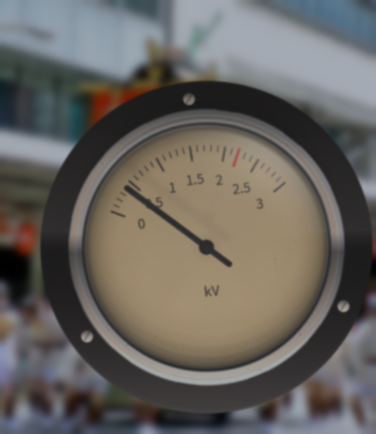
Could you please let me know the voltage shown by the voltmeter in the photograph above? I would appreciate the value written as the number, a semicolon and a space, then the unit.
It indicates 0.4; kV
